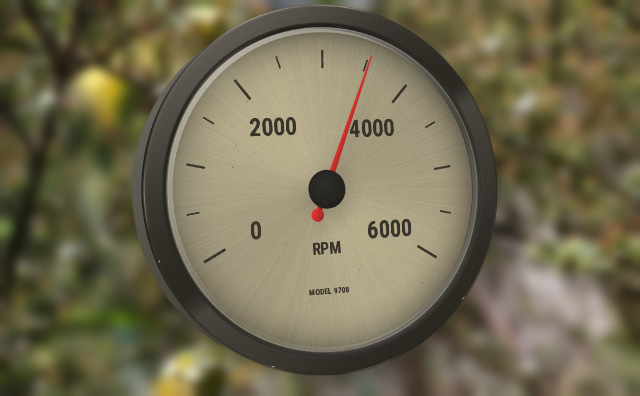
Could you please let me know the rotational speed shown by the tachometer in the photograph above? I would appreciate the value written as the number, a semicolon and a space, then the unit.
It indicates 3500; rpm
